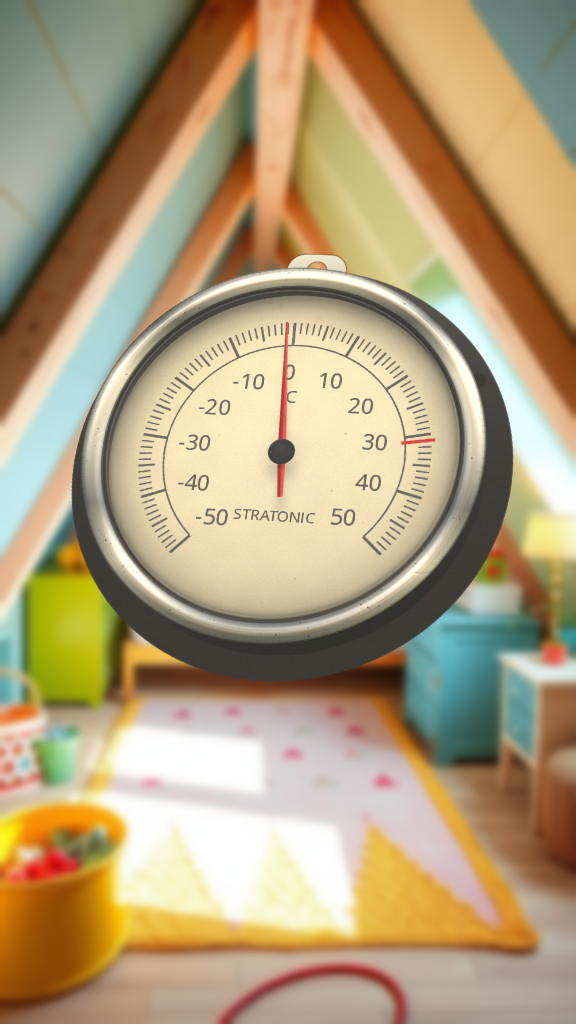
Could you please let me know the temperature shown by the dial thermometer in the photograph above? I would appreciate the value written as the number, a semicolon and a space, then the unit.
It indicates -1; °C
